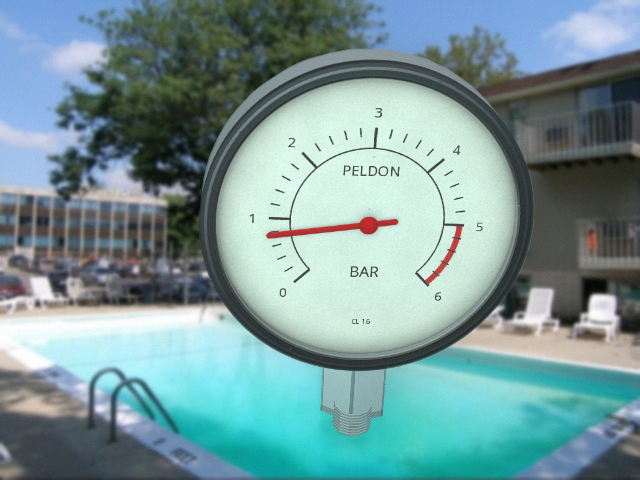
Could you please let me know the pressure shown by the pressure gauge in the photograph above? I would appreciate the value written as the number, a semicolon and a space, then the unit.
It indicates 0.8; bar
